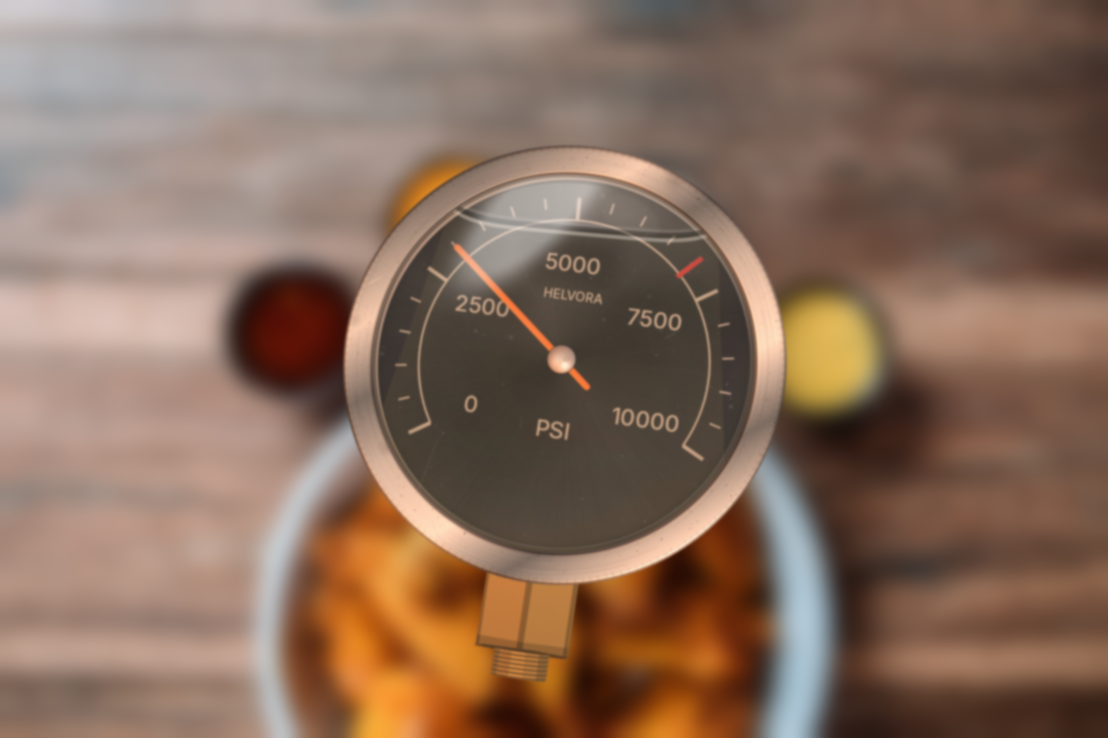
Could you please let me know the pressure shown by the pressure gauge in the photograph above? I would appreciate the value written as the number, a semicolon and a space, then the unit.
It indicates 3000; psi
